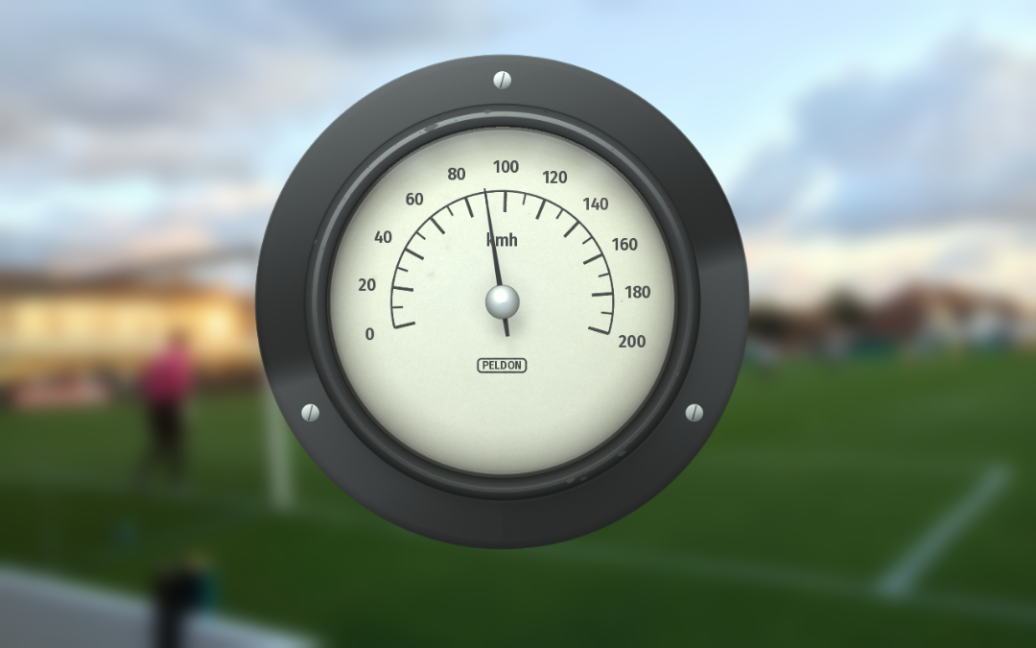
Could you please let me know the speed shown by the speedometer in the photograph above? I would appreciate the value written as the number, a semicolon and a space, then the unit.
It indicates 90; km/h
